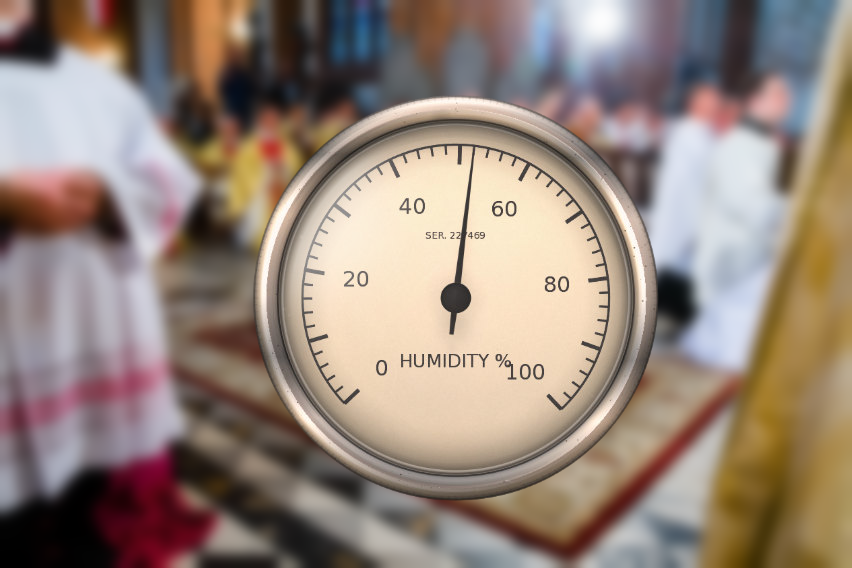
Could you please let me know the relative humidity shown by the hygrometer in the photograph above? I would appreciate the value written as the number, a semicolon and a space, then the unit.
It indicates 52; %
